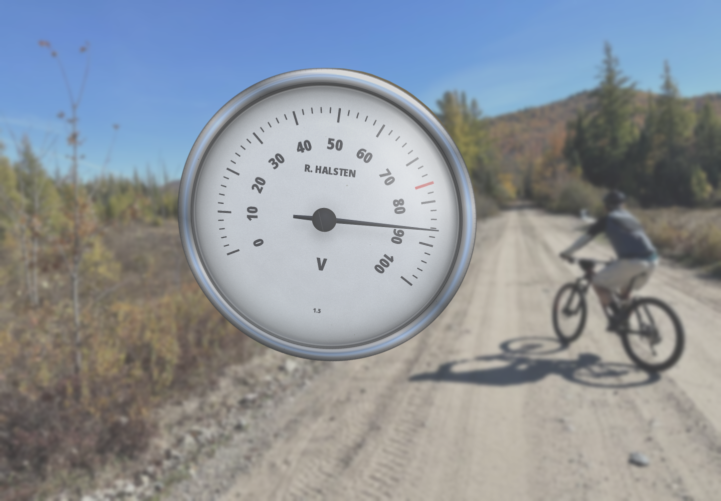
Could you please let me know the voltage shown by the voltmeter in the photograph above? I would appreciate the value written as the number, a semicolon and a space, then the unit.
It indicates 86; V
